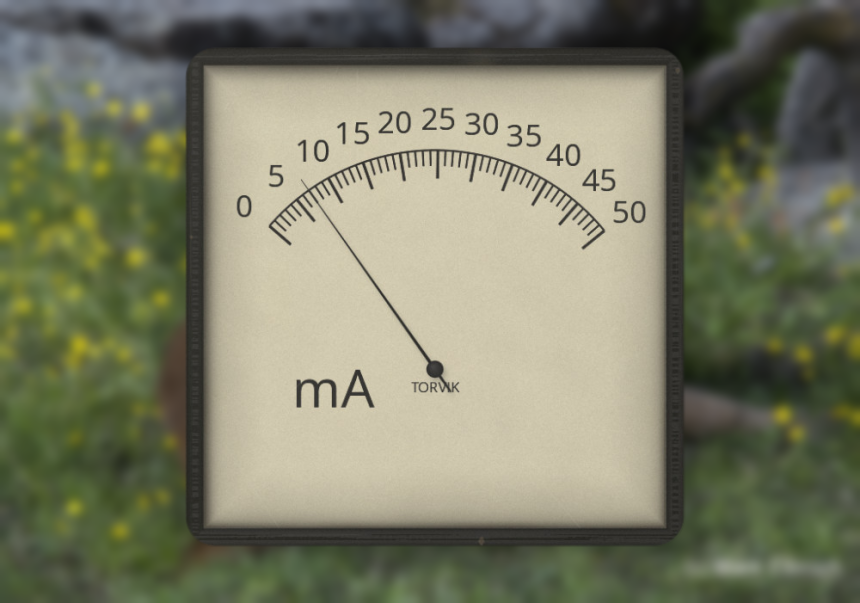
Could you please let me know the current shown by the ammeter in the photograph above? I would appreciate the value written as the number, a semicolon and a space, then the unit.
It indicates 7; mA
